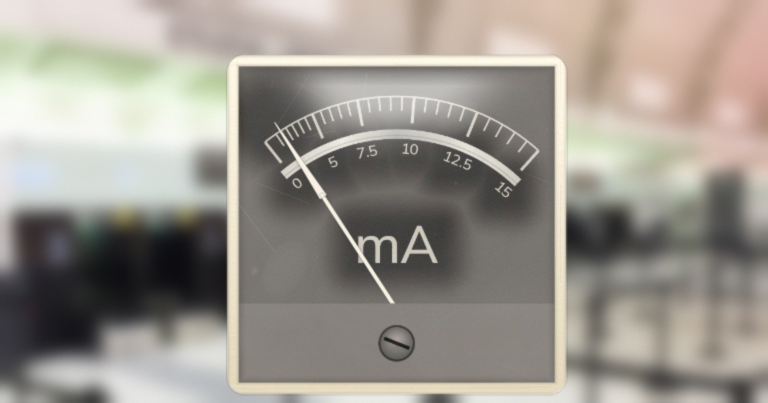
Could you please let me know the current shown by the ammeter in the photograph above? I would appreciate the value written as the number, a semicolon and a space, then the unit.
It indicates 2.5; mA
